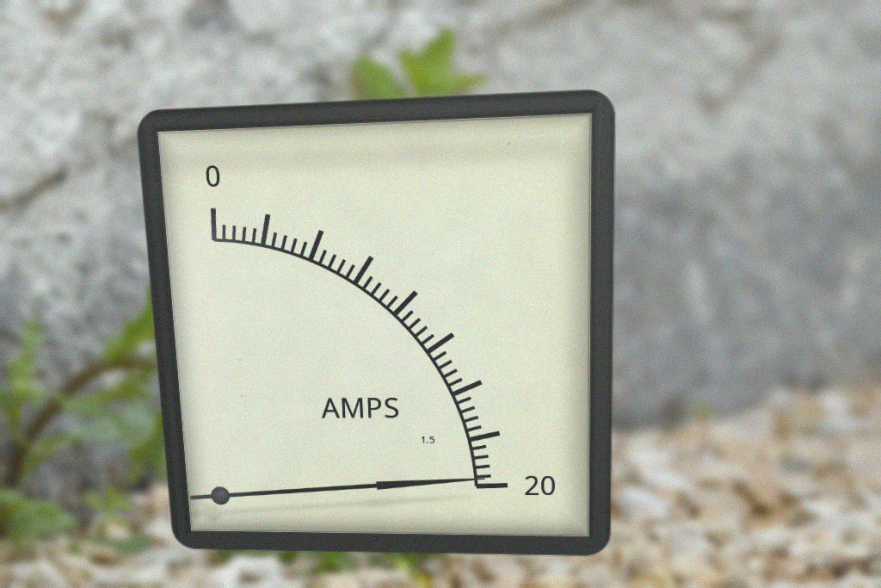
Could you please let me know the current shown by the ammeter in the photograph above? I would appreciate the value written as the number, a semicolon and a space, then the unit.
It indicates 19.5; A
